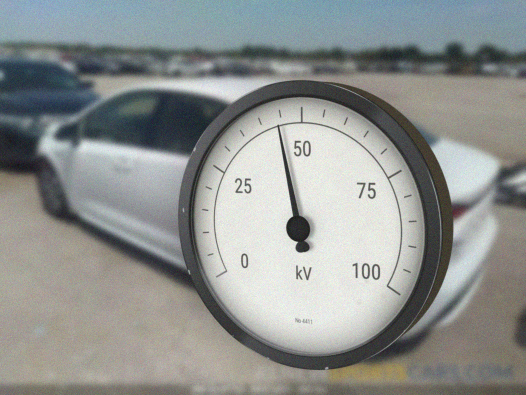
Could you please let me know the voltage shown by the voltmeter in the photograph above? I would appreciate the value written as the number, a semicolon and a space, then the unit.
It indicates 45; kV
